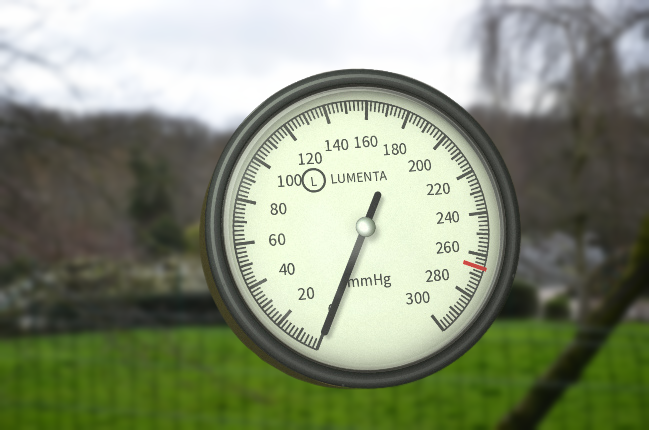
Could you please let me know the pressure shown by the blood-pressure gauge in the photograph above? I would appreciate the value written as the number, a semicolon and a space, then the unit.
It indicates 0; mmHg
